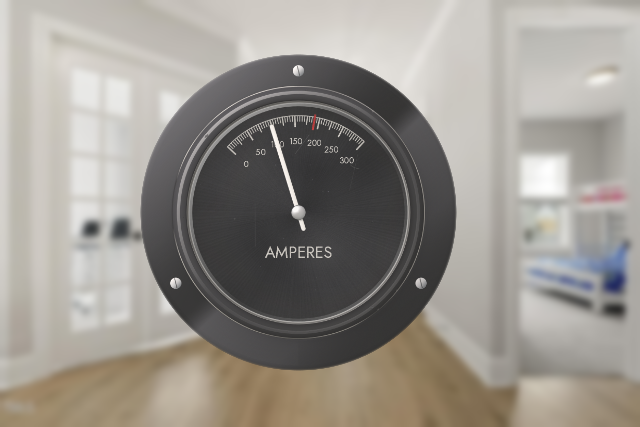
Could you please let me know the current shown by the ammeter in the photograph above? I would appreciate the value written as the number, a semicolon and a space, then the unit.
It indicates 100; A
